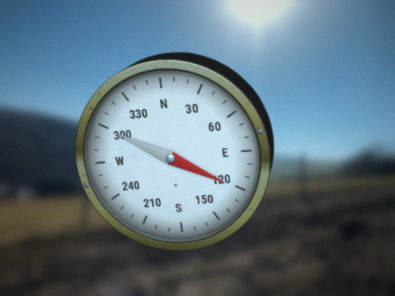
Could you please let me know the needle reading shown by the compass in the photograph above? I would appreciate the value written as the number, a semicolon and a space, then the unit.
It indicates 120; °
